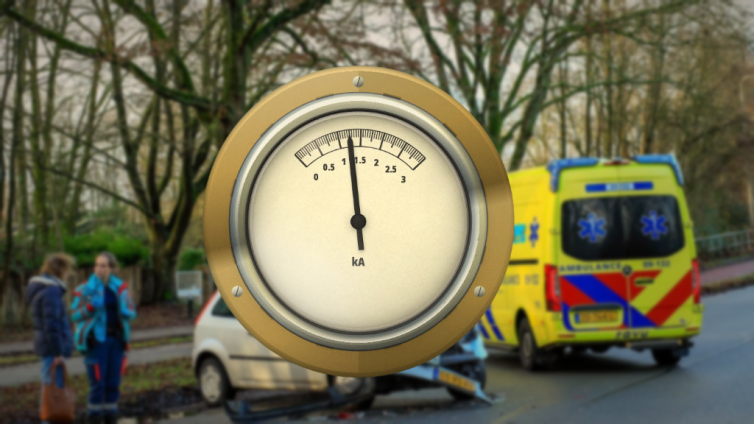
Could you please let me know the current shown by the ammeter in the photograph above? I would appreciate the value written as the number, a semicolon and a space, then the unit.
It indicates 1.25; kA
